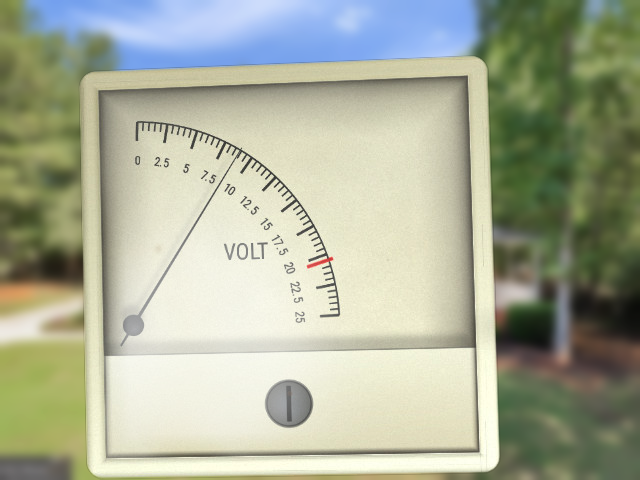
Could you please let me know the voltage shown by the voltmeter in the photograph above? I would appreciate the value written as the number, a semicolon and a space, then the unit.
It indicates 9; V
